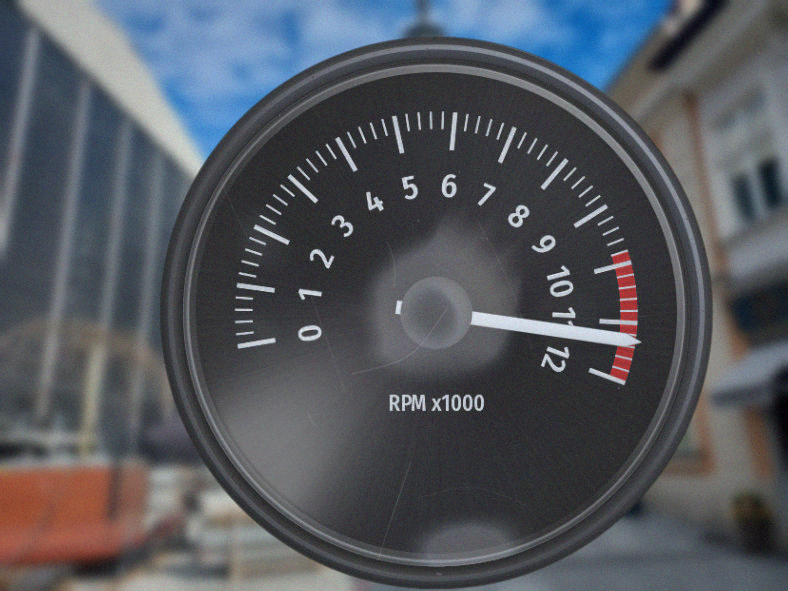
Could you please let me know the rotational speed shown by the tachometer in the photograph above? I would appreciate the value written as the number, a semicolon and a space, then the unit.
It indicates 11300; rpm
